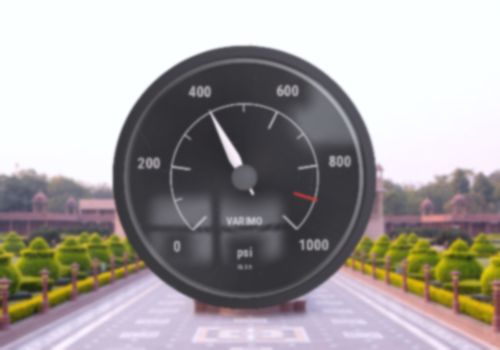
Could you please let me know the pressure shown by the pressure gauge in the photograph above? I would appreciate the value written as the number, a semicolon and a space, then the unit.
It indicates 400; psi
